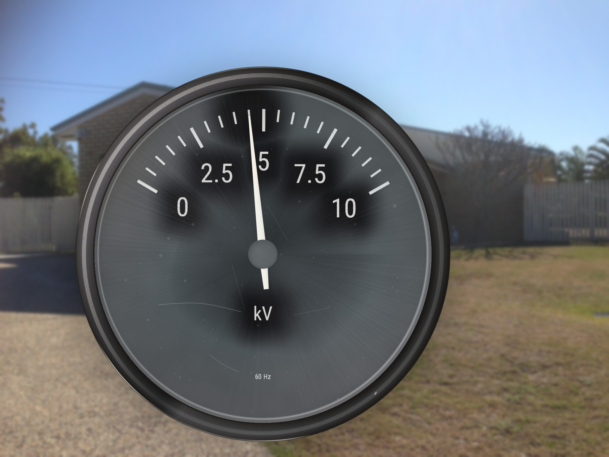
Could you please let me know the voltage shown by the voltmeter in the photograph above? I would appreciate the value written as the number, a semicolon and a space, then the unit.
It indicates 4.5; kV
